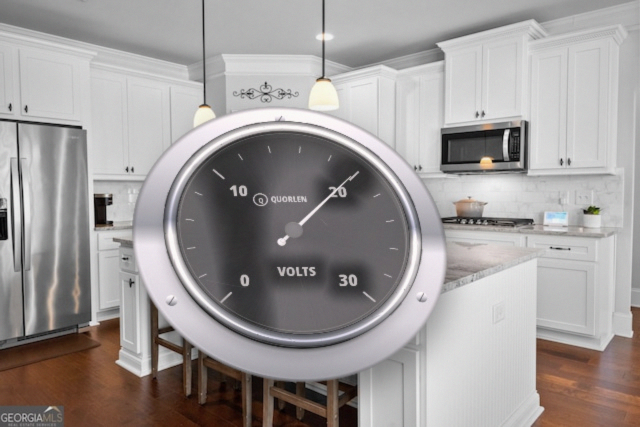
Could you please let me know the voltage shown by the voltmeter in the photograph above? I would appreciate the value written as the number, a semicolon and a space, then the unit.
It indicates 20; V
